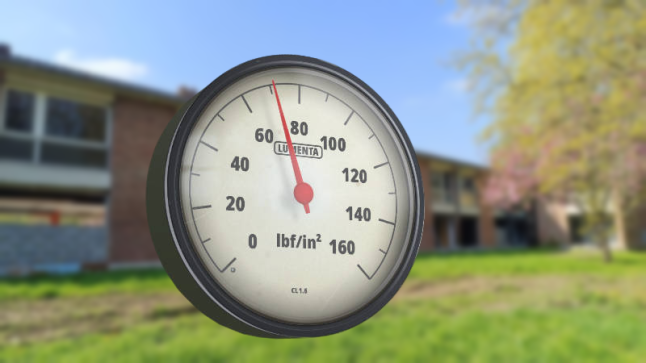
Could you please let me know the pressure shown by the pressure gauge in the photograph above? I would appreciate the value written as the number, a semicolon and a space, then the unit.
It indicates 70; psi
